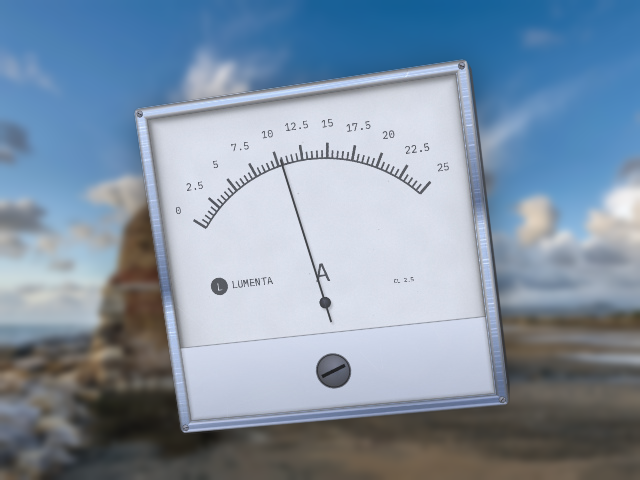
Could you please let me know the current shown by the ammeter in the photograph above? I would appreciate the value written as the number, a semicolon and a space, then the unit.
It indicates 10.5; A
